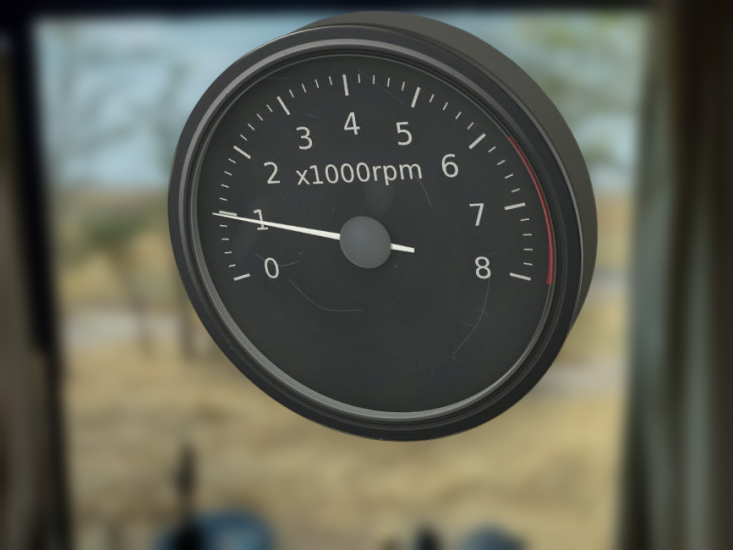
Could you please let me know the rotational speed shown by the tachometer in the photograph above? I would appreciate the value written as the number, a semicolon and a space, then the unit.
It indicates 1000; rpm
